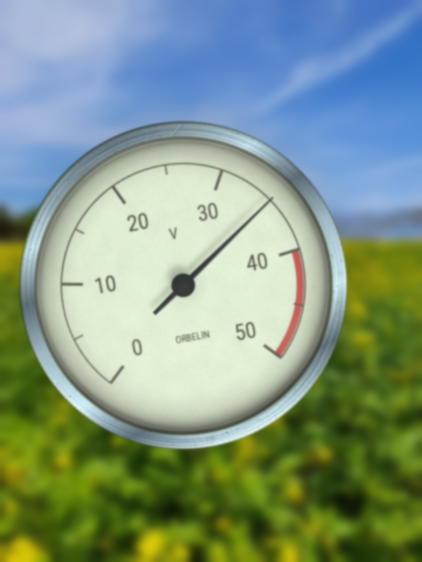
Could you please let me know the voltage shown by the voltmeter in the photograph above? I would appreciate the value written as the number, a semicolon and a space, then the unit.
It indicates 35; V
